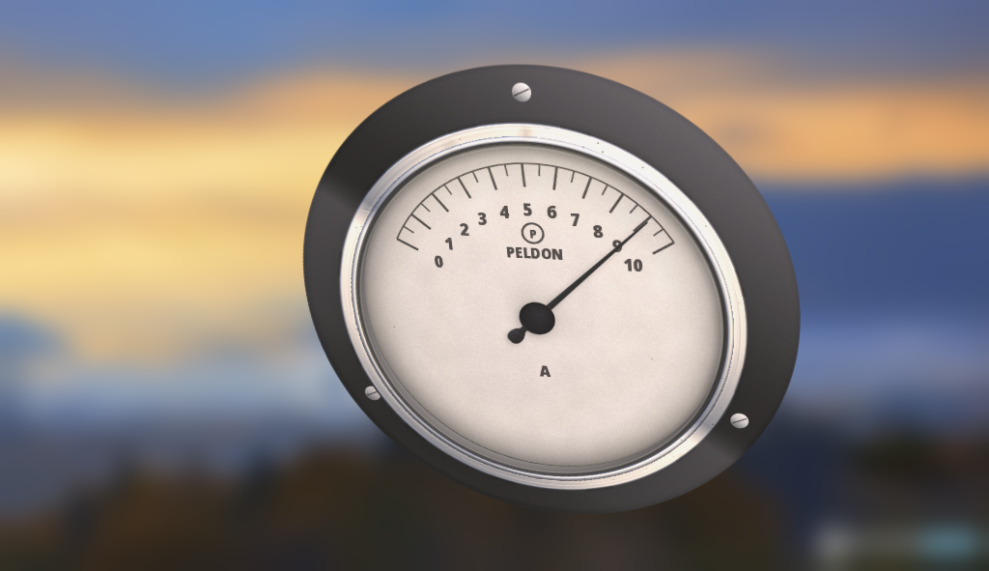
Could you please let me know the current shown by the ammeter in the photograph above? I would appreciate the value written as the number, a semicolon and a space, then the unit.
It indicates 9; A
